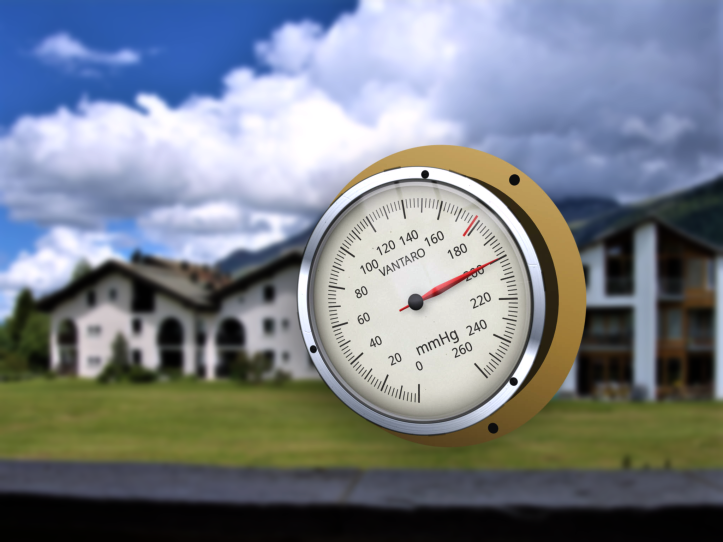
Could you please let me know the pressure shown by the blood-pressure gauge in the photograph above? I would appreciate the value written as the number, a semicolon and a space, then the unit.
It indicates 200; mmHg
